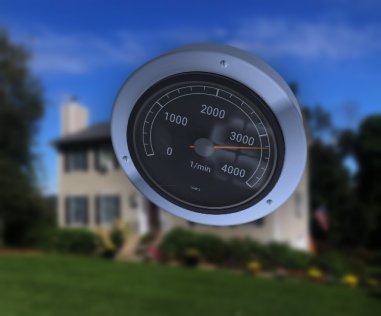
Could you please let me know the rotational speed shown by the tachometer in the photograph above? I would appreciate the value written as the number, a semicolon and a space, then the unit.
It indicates 3200; rpm
